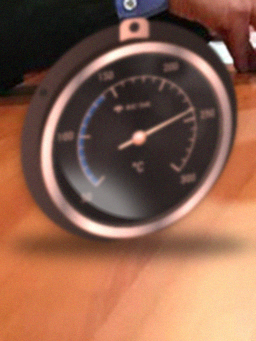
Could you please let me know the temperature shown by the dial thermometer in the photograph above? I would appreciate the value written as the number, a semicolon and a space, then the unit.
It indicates 240; °C
